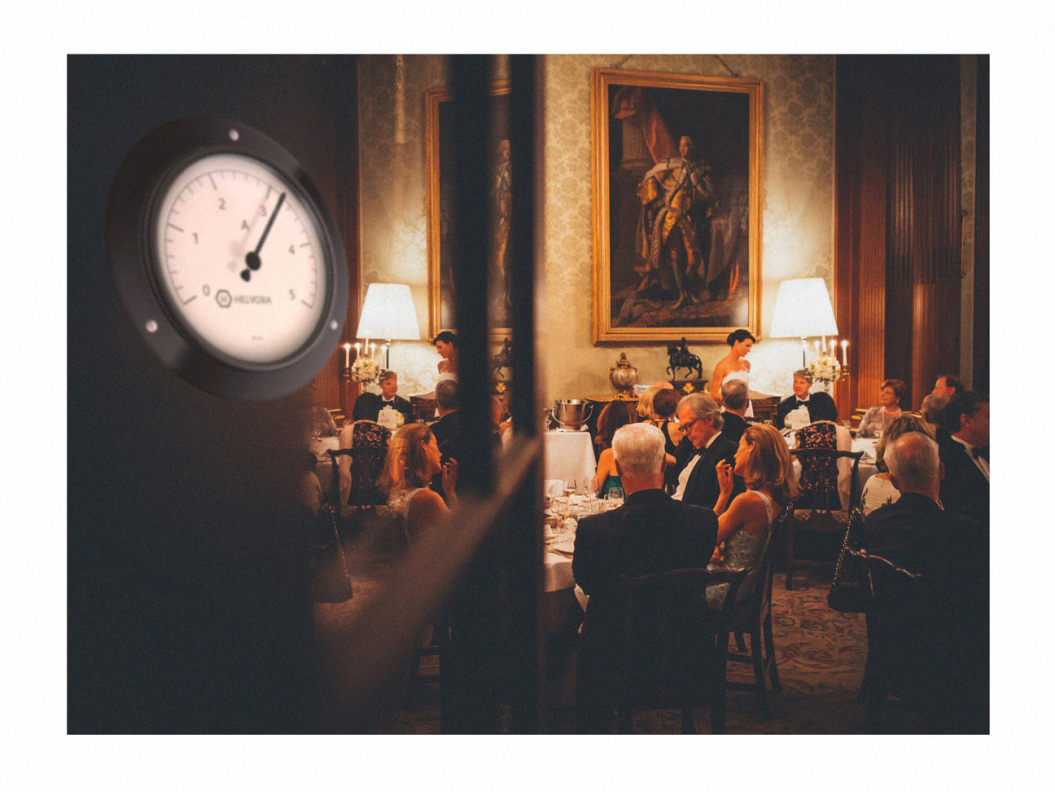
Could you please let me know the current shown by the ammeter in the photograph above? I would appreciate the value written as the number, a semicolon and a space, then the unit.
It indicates 3.2; A
